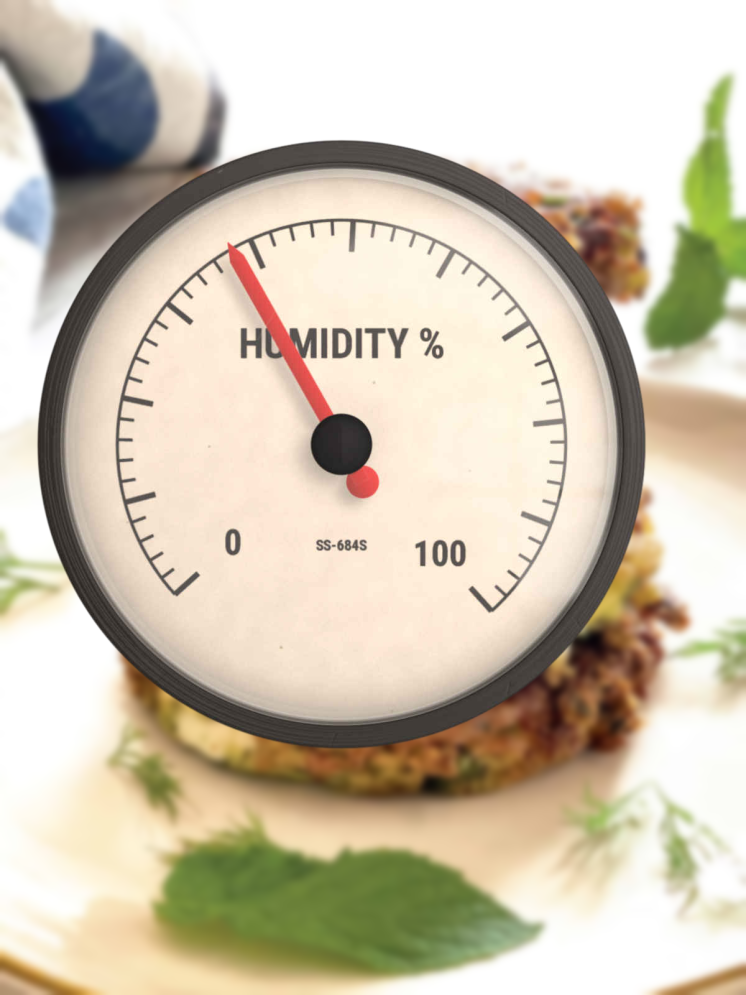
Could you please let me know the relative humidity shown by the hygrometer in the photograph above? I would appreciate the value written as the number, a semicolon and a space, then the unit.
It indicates 38; %
